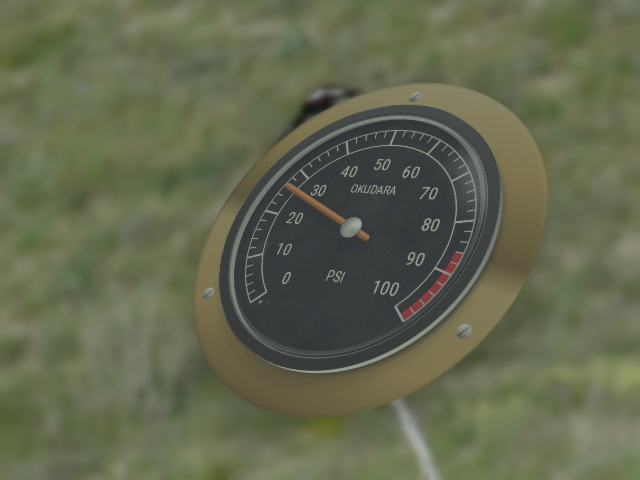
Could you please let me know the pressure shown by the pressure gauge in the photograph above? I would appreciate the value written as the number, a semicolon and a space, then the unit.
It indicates 26; psi
